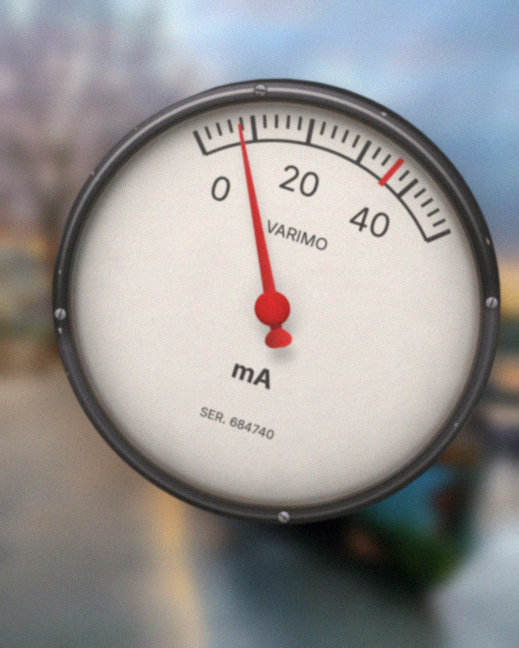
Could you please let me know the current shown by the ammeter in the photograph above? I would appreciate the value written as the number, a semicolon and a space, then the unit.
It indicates 8; mA
